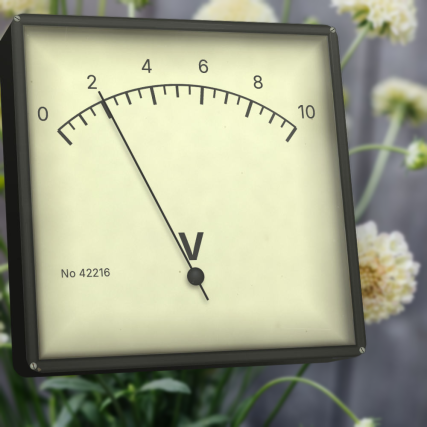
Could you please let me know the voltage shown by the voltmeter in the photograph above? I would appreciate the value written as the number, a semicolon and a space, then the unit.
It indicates 2; V
